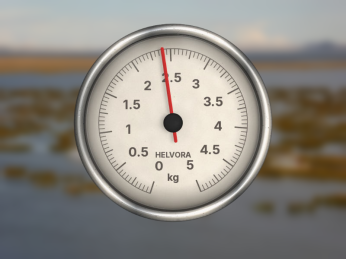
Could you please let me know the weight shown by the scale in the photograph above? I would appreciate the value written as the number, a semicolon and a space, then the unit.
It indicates 2.4; kg
